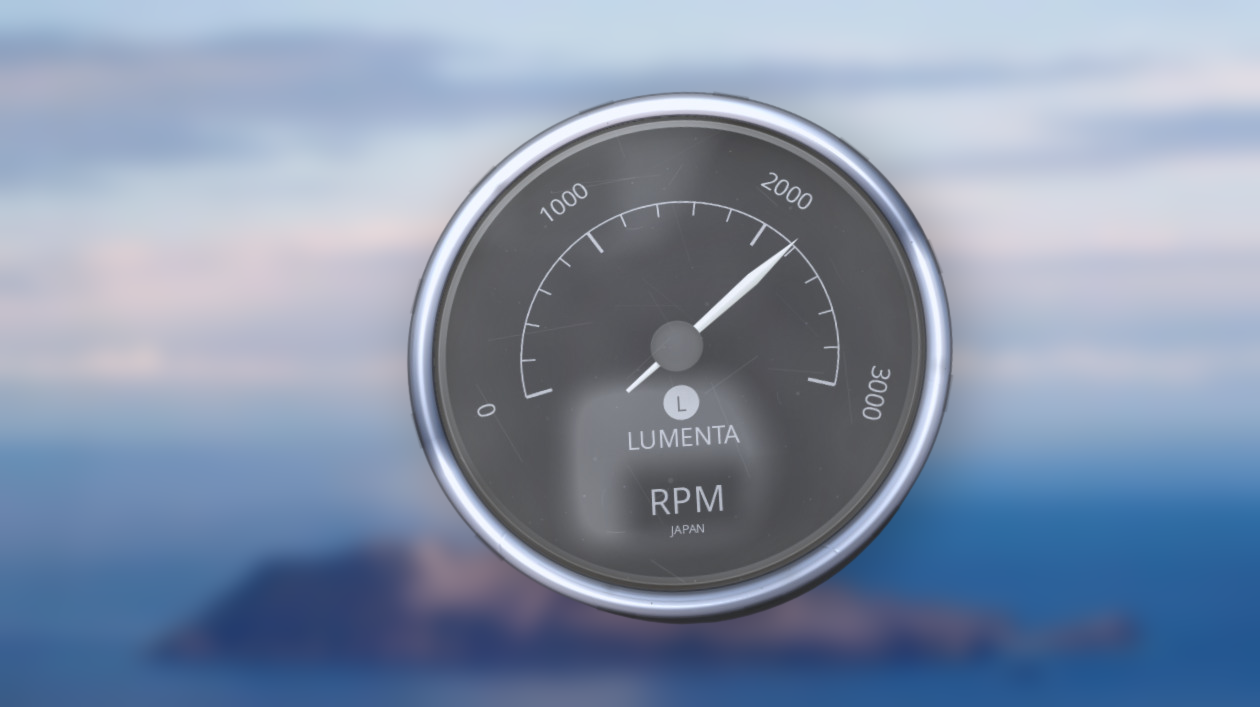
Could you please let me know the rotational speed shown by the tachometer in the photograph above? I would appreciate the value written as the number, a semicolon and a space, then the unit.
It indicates 2200; rpm
